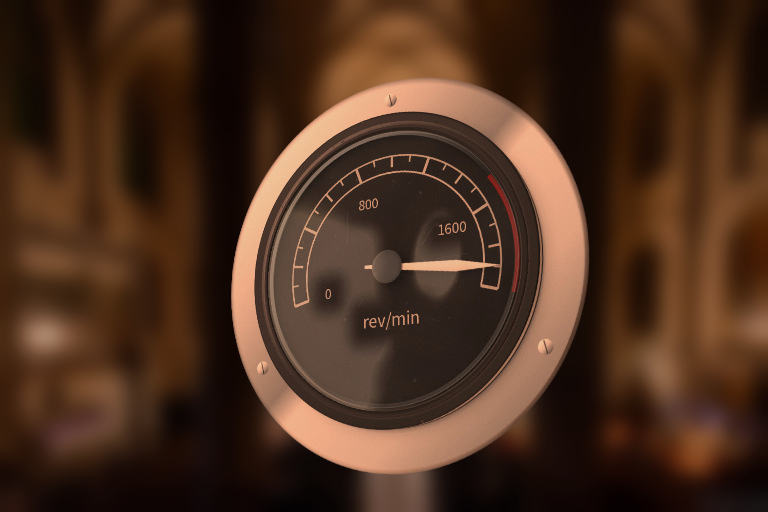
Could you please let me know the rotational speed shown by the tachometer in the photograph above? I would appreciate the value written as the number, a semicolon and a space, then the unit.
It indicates 1900; rpm
